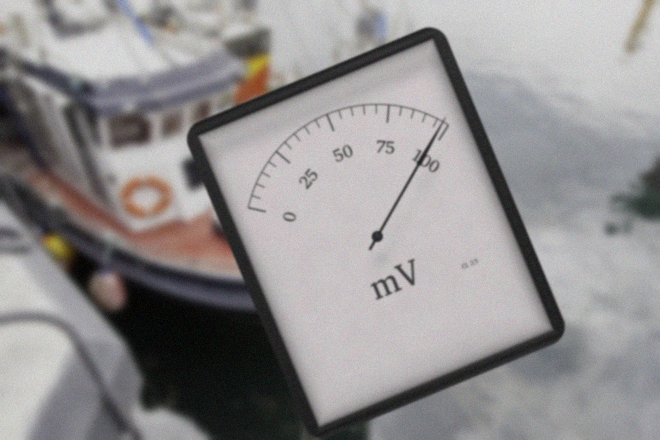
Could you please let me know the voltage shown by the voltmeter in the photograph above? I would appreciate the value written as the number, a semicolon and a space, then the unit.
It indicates 97.5; mV
